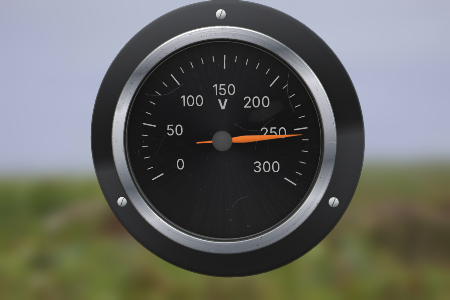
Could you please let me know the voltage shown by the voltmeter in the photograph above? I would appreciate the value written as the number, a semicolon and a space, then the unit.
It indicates 255; V
